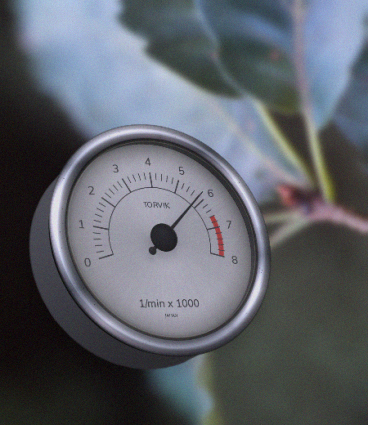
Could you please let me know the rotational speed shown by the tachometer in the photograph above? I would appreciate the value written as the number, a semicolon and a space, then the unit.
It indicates 5800; rpm
